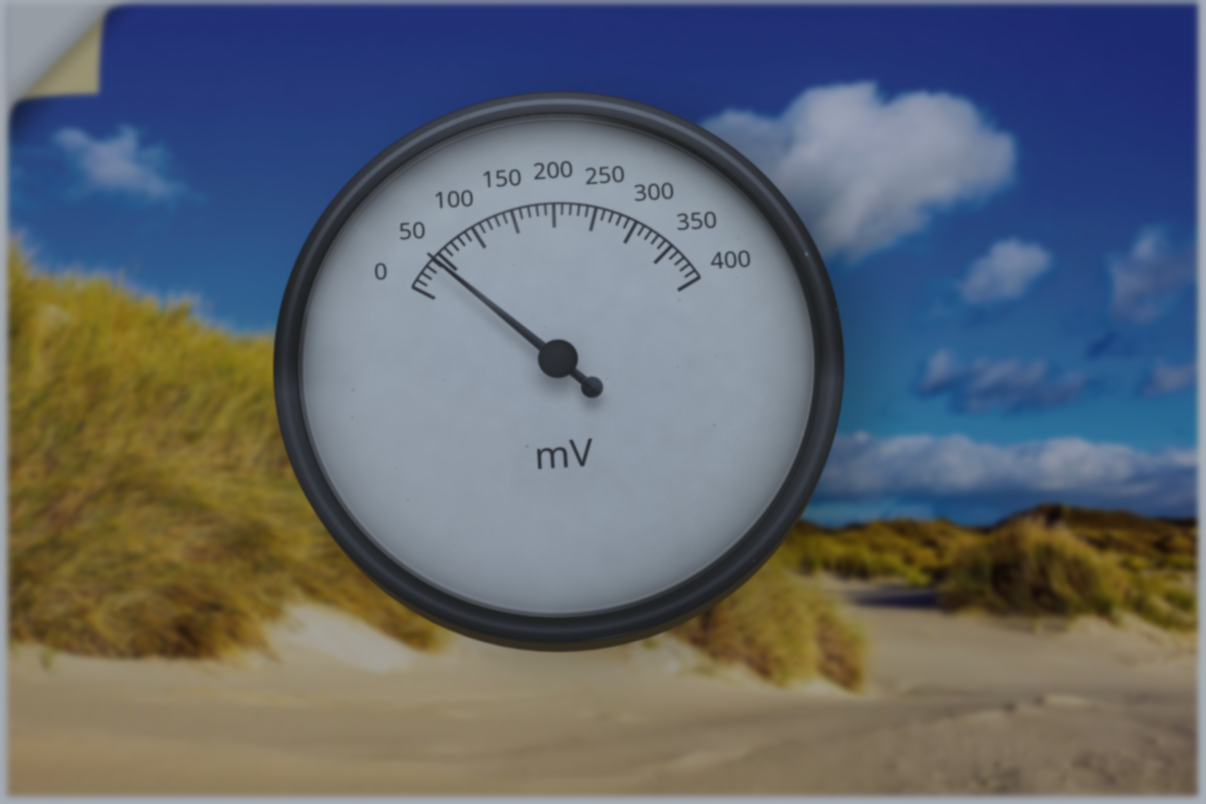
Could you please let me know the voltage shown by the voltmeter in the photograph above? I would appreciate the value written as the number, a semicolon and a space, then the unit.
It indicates 40; mV
